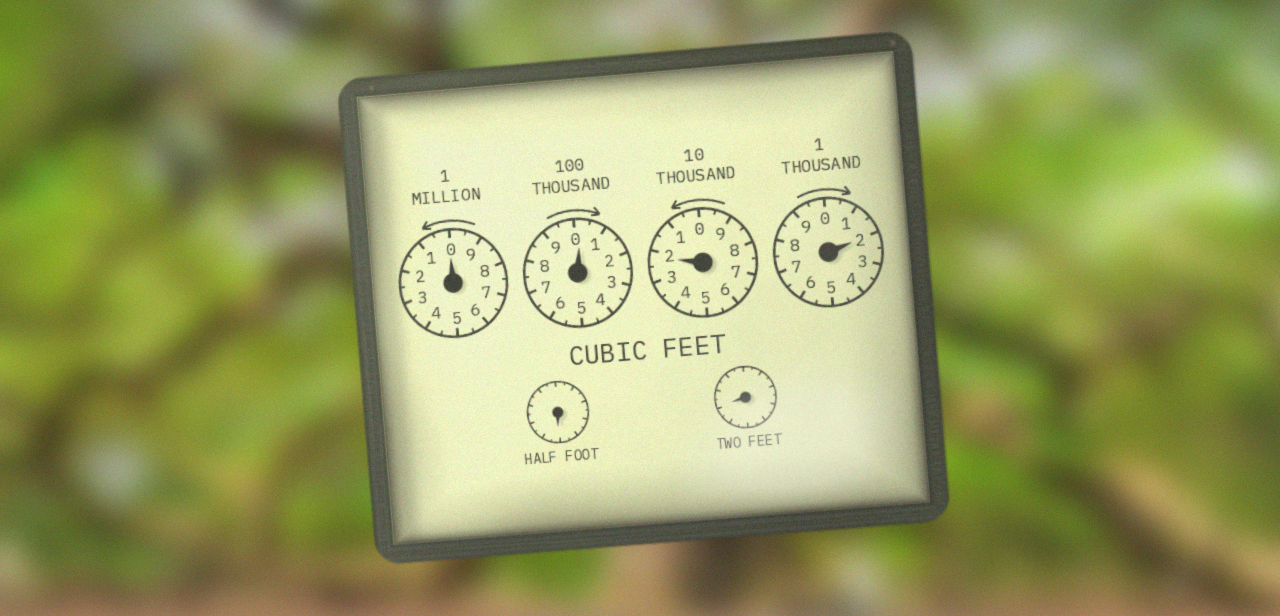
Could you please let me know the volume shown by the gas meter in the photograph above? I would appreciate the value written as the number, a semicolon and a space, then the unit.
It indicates 2200; ft³
